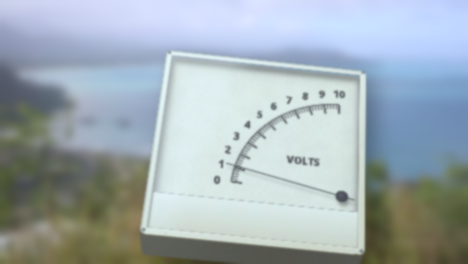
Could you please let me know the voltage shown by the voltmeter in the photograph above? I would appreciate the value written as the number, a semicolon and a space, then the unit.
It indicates 1; V
